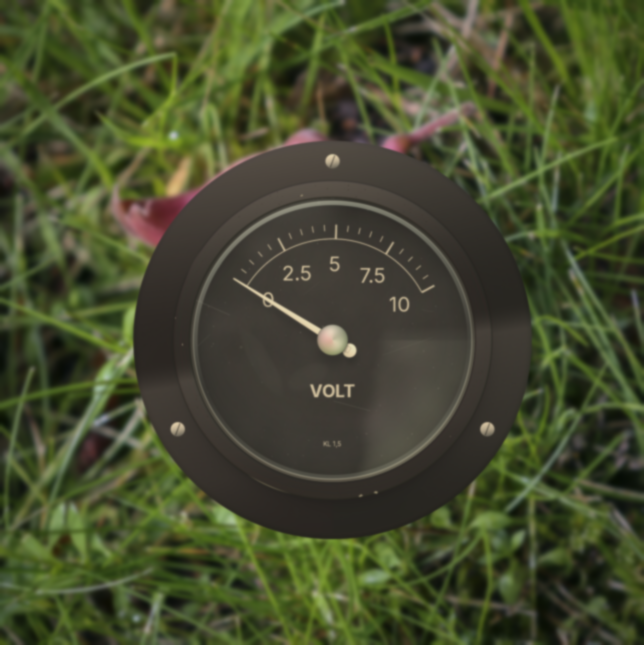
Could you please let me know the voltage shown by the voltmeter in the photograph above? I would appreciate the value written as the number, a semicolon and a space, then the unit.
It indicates 0; V
